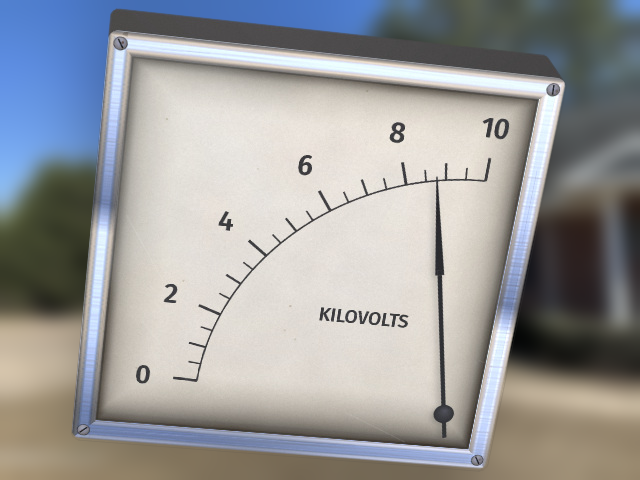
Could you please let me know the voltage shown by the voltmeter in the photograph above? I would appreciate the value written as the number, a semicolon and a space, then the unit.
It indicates 8.75; kV
